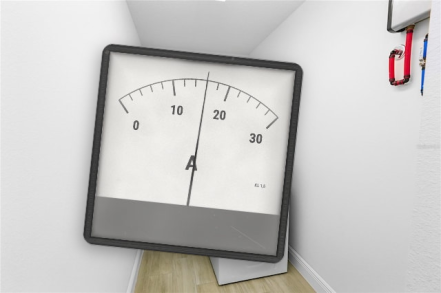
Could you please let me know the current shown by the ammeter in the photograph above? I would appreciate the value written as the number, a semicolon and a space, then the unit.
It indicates 16; A
